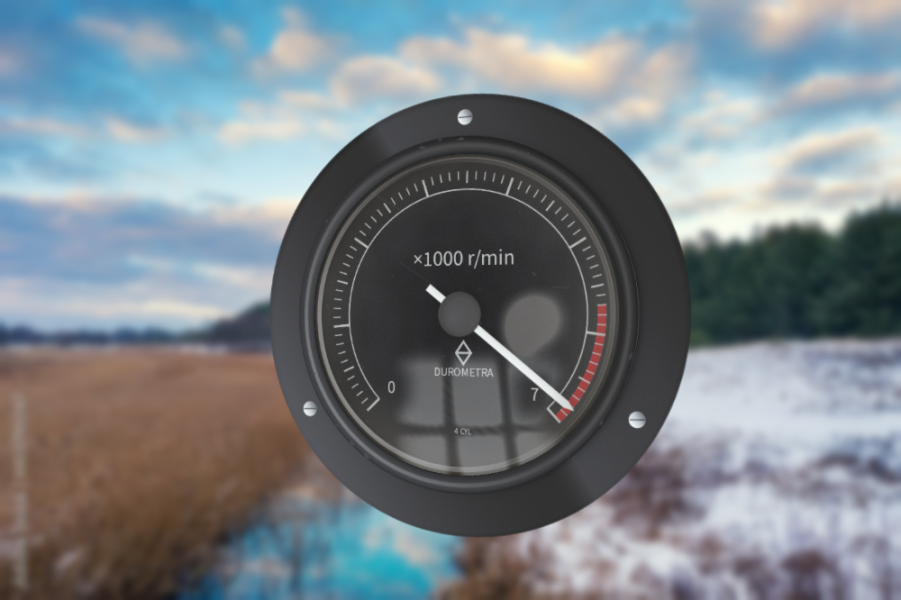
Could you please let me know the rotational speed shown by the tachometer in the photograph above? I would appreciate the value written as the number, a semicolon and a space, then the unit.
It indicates 6800; rpm
